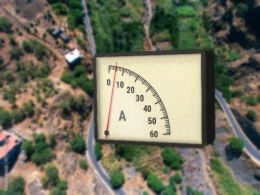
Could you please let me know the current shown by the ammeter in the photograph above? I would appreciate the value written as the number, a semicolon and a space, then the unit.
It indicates 5; A
